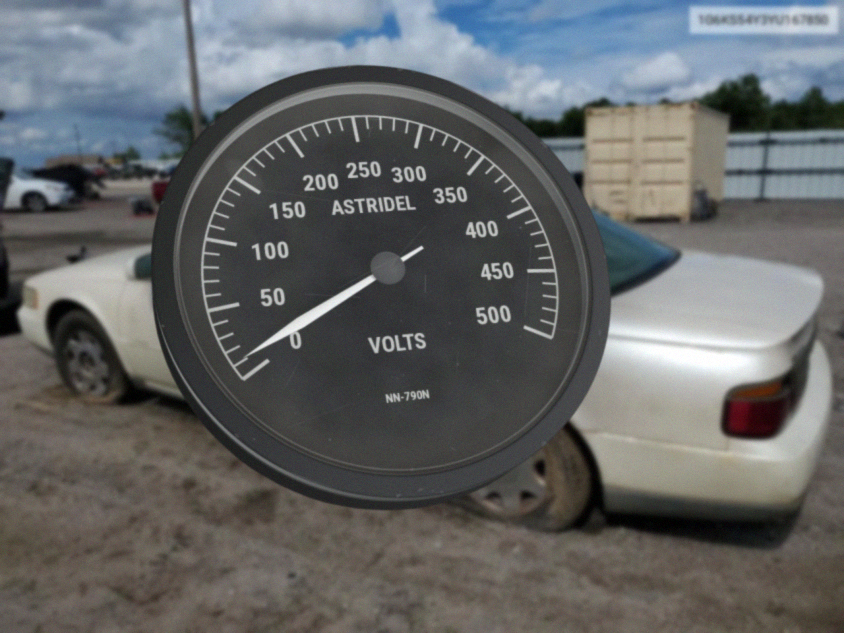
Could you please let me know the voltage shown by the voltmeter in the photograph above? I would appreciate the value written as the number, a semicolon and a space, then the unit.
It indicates 10; V
